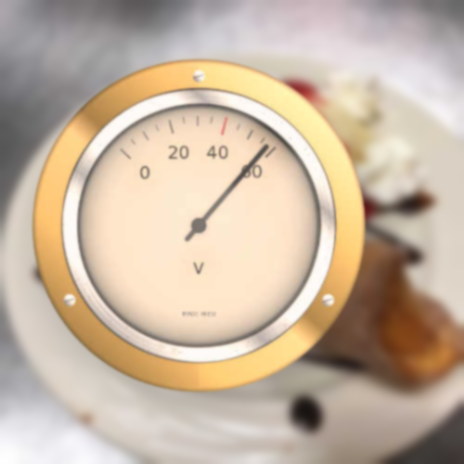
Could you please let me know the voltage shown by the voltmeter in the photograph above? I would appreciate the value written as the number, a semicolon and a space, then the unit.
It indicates 57.5; V
